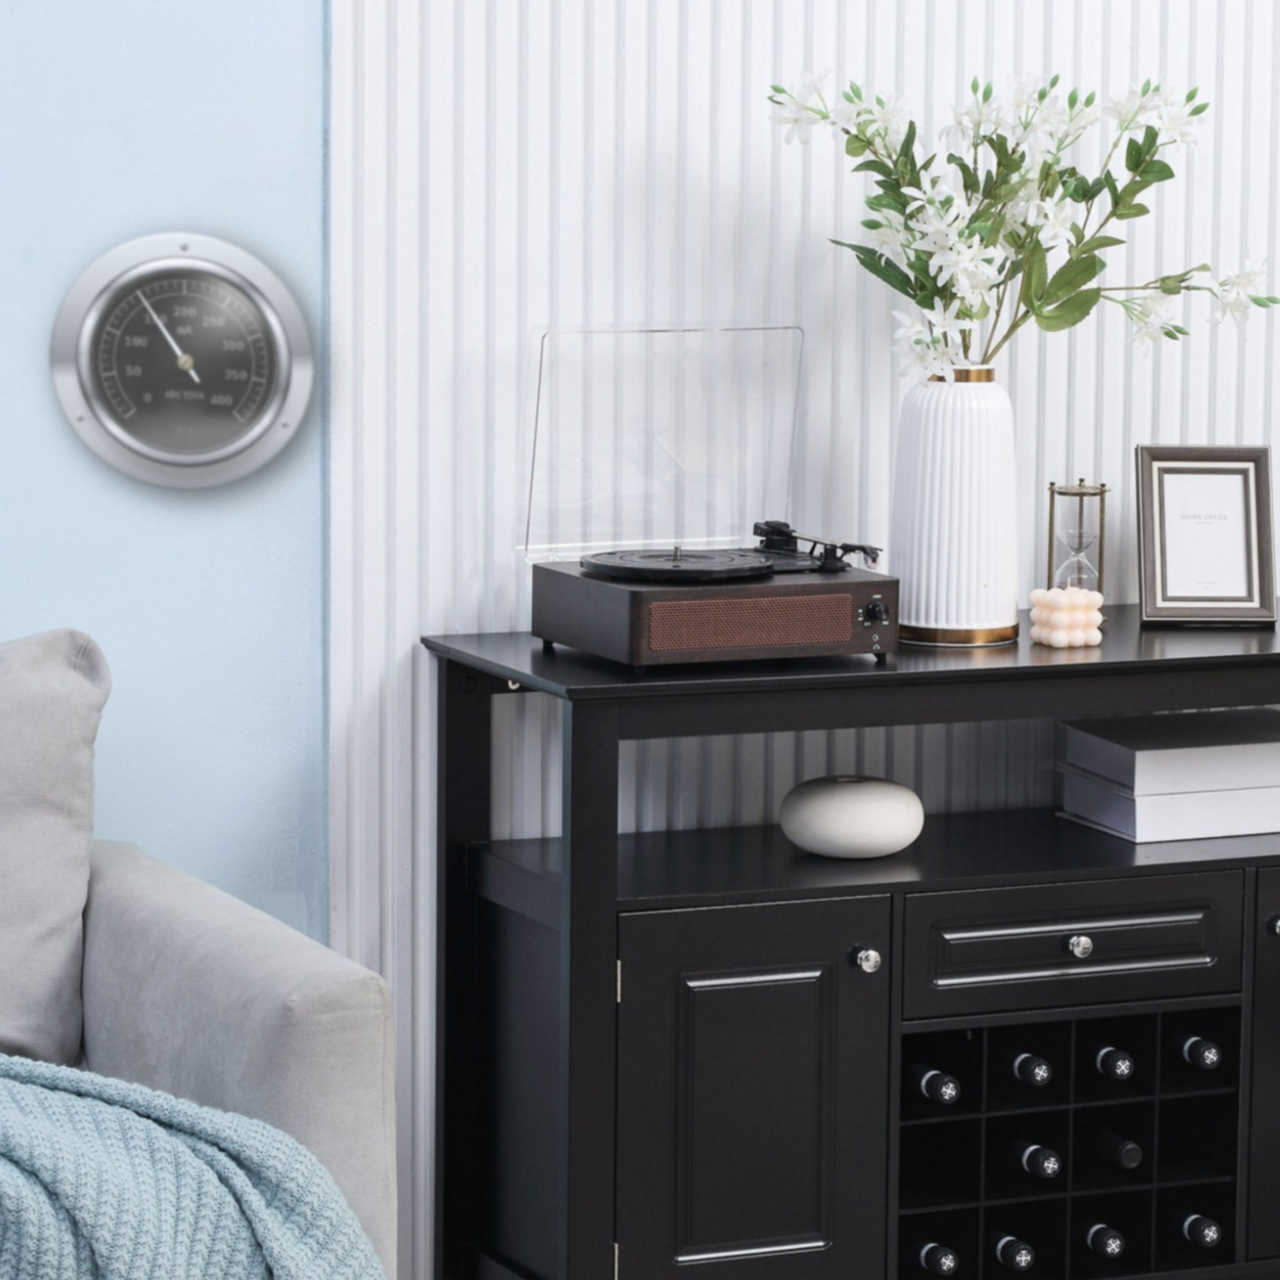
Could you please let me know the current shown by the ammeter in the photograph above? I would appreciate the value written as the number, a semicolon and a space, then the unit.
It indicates 150; mA
